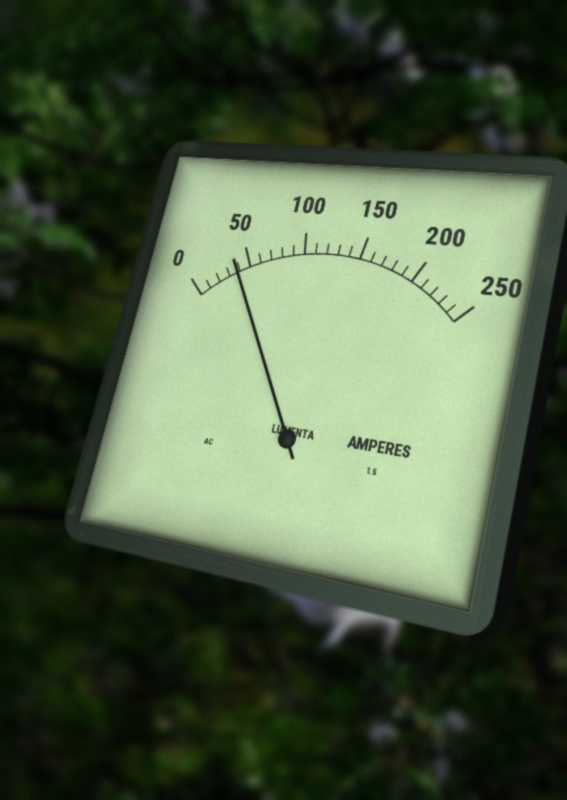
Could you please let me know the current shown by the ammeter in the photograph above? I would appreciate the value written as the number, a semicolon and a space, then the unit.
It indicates 40; A
